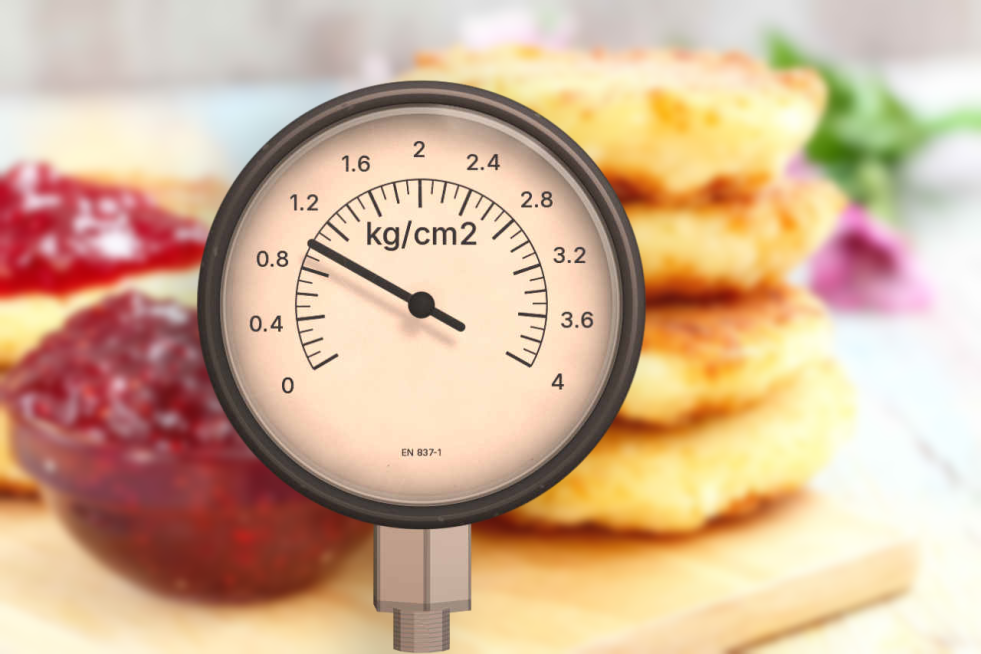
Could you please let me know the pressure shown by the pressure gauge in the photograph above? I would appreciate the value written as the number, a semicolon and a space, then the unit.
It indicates 1; kg/cm²
